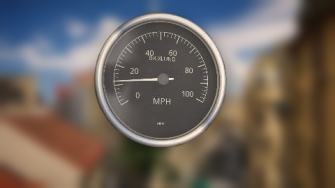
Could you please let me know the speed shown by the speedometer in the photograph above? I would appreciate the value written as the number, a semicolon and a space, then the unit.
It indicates 12; mph
